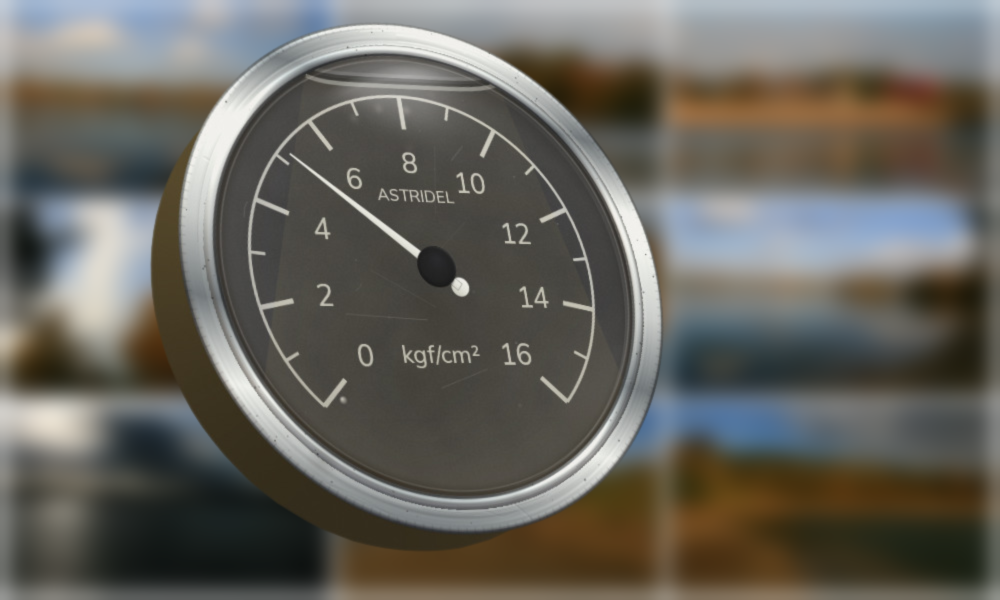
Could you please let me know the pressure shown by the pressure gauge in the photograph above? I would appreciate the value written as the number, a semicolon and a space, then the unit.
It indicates 5; kg/cm²
